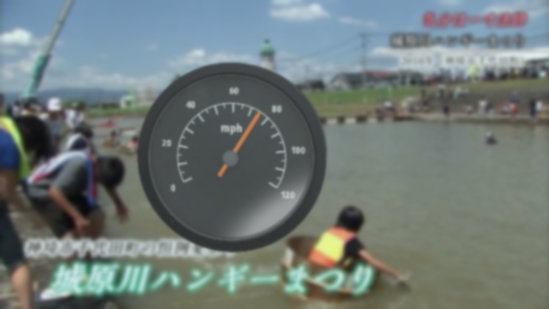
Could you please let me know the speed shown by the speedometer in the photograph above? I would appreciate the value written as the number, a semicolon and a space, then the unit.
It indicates 75; mph
